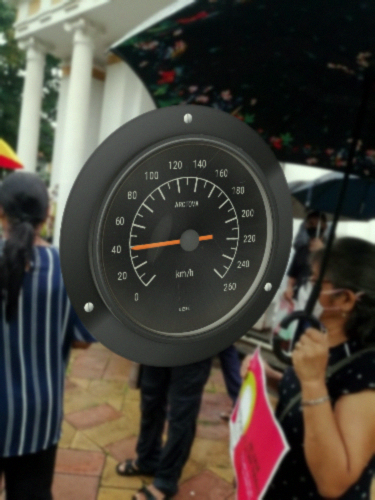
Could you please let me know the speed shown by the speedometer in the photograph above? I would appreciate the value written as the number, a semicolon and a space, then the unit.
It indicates 40; km/h
